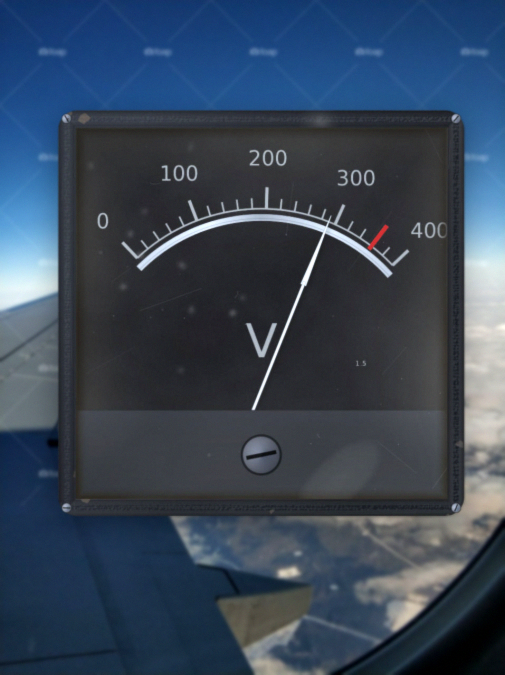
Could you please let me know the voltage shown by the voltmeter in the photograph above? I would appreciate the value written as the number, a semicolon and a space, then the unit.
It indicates 290; V
